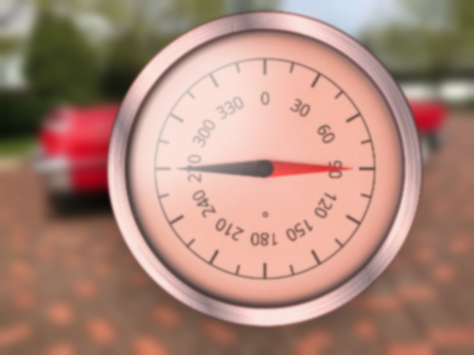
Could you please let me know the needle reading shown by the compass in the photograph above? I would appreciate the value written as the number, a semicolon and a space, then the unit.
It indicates 90; °
